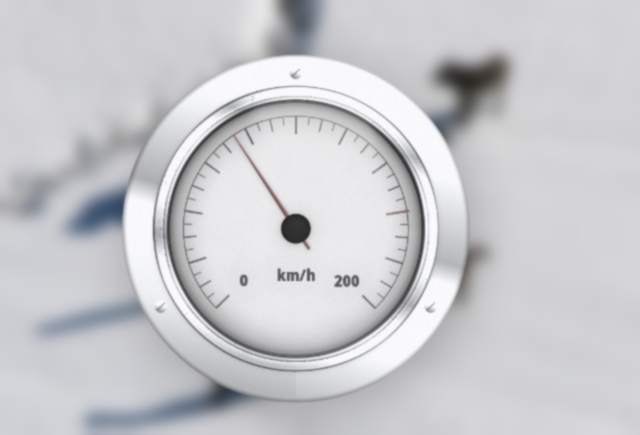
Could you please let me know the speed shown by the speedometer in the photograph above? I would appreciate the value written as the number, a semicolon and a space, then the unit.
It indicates 75; km/h
